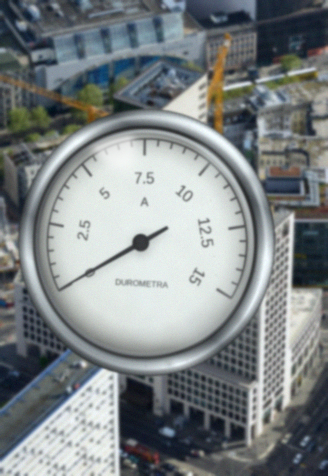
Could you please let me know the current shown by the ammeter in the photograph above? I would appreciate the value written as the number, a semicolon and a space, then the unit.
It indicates 0; A
